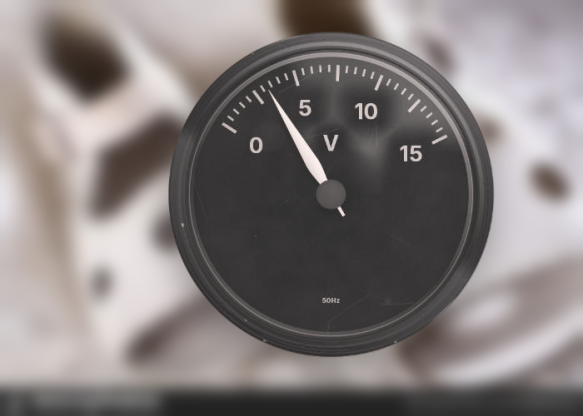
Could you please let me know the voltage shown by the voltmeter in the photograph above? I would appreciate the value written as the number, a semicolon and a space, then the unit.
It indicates 3.25; V
